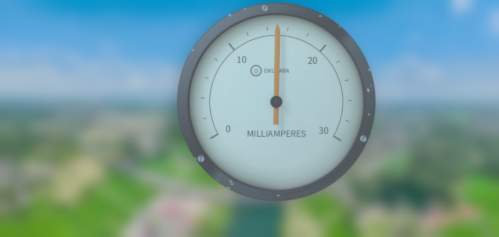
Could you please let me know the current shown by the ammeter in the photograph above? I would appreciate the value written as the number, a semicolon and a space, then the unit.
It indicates 15; mA
